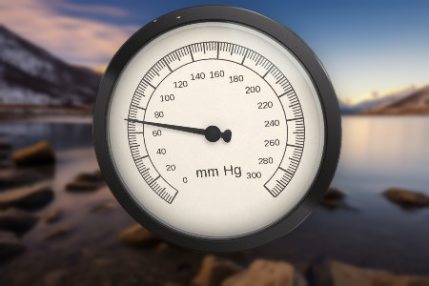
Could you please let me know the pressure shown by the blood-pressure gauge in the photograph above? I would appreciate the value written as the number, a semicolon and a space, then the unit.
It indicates 70; mmHg
